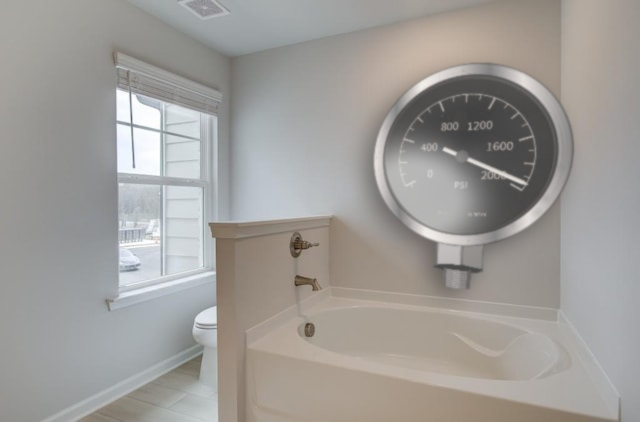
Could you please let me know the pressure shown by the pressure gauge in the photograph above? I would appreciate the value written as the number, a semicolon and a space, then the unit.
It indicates 1950; psi
